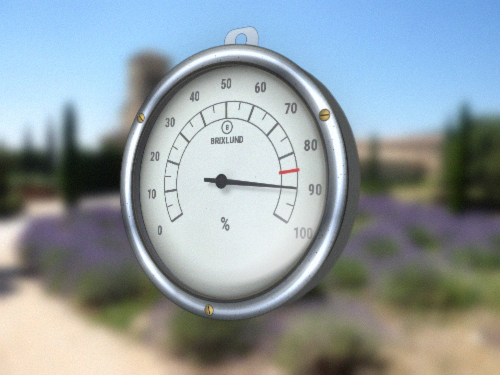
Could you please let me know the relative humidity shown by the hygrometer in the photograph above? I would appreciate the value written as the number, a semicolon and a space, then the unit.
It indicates 90; %
